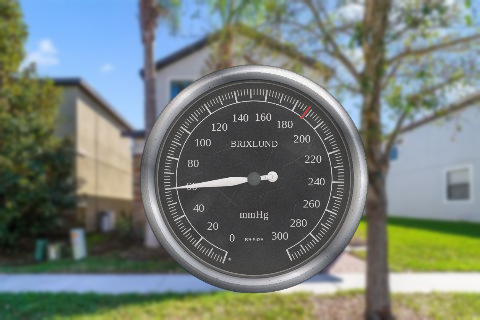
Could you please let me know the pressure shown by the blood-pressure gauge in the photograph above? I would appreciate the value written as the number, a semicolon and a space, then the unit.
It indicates 60; mmHg
